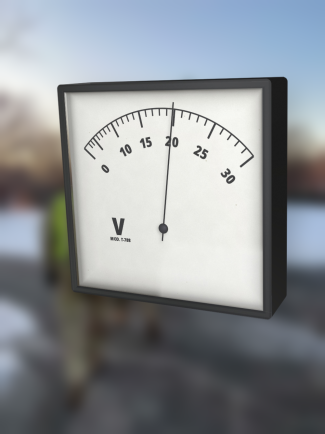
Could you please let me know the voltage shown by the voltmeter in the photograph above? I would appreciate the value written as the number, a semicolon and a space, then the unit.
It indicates 20; V
